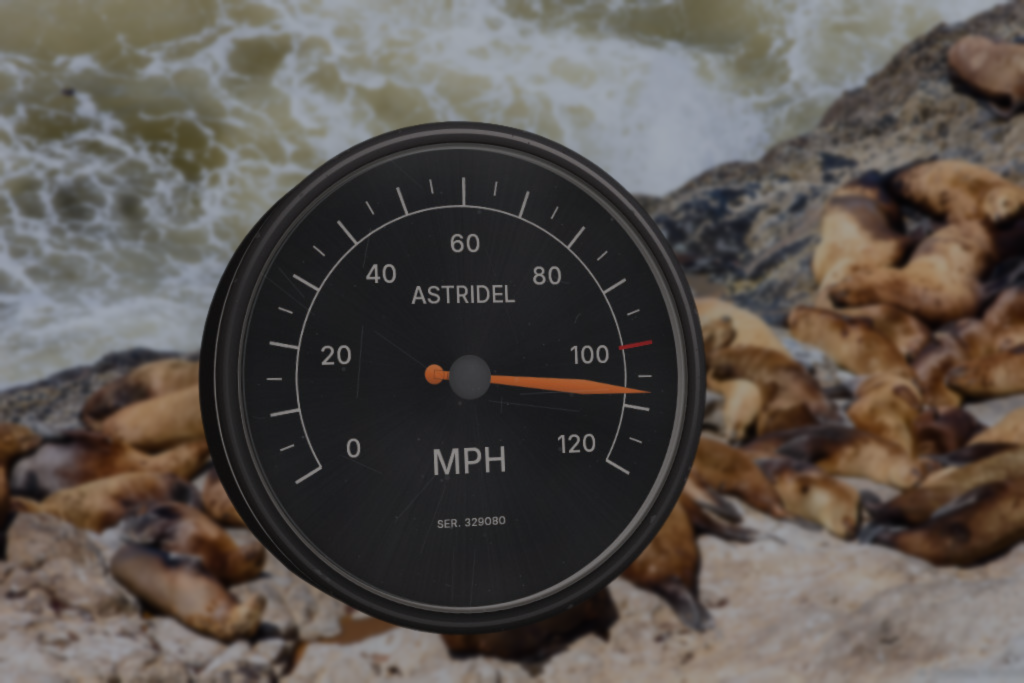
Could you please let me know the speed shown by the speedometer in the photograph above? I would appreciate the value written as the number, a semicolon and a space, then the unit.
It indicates 107.5; mph
